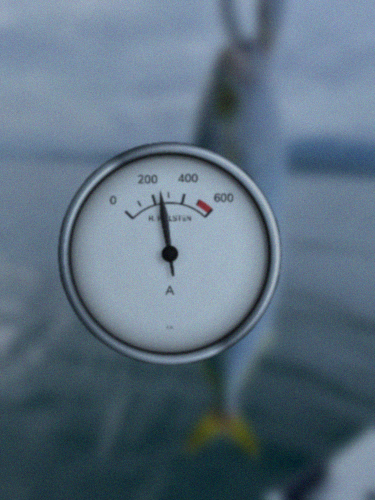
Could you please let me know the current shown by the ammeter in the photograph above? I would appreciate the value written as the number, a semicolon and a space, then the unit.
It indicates 250; A
